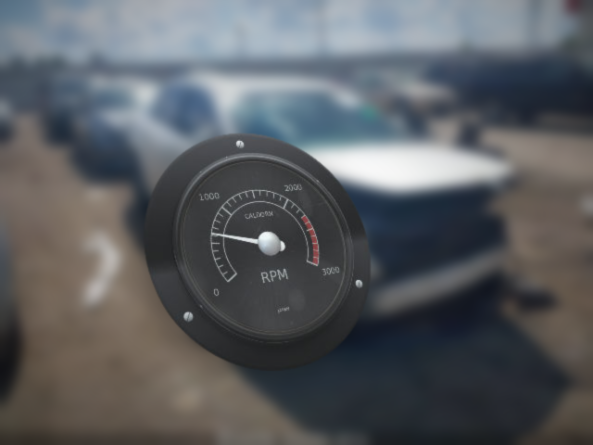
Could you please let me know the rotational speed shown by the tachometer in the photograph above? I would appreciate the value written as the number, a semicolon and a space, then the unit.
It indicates 600; rpm
